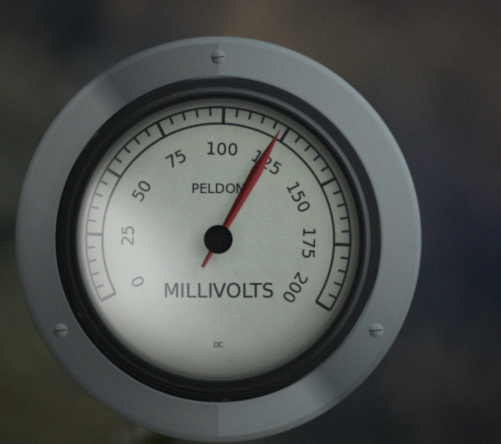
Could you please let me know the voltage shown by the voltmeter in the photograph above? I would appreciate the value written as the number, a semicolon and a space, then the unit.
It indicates 122.5; mV
